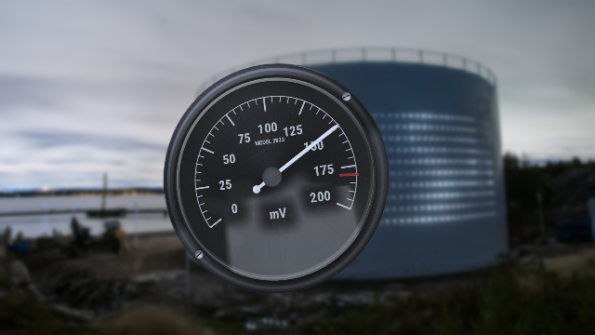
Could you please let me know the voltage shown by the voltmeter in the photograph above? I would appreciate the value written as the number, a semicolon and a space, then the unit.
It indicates 150; mV
